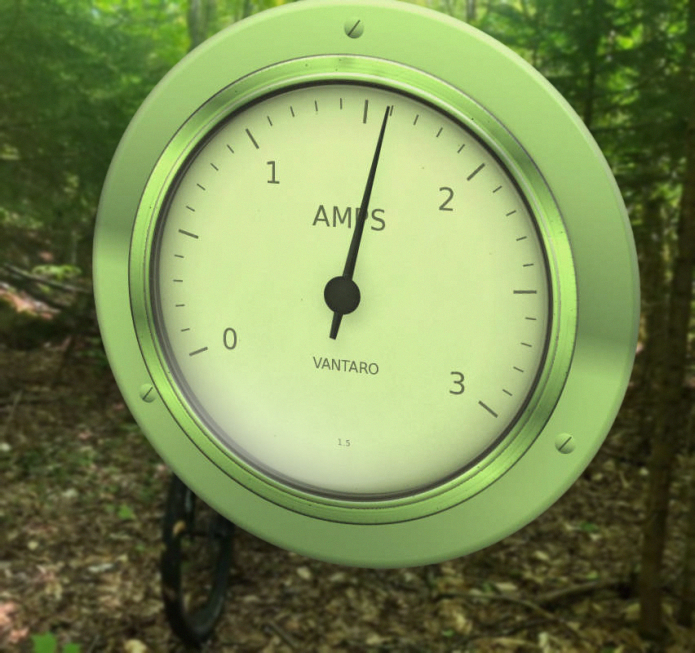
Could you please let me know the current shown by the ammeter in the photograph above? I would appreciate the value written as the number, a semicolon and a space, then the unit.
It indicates 1.6; A
